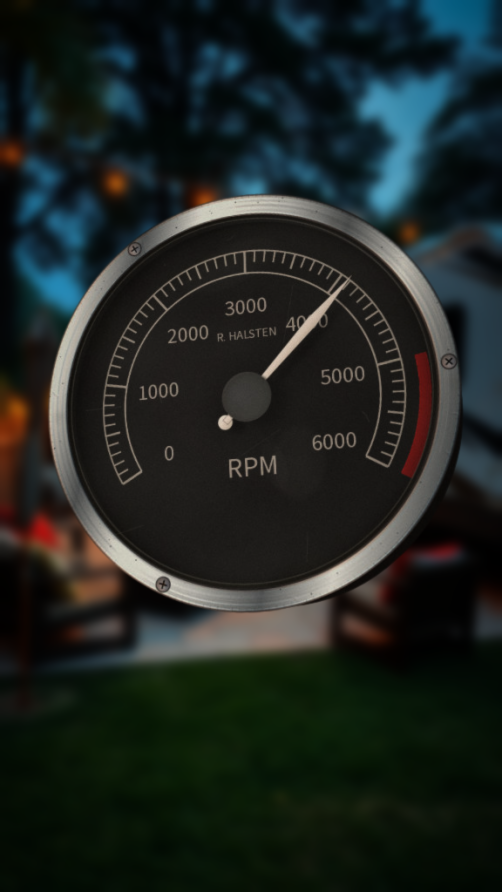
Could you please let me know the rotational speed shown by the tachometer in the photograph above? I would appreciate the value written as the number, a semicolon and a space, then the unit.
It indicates 4100; rpm
